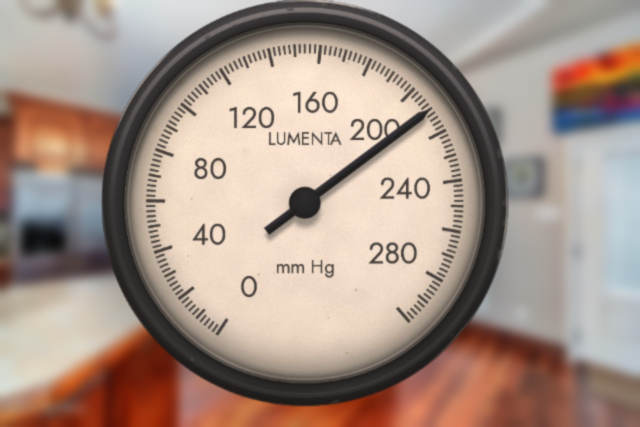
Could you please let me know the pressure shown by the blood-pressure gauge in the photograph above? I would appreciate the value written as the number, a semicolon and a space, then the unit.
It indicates 210; mmHg
